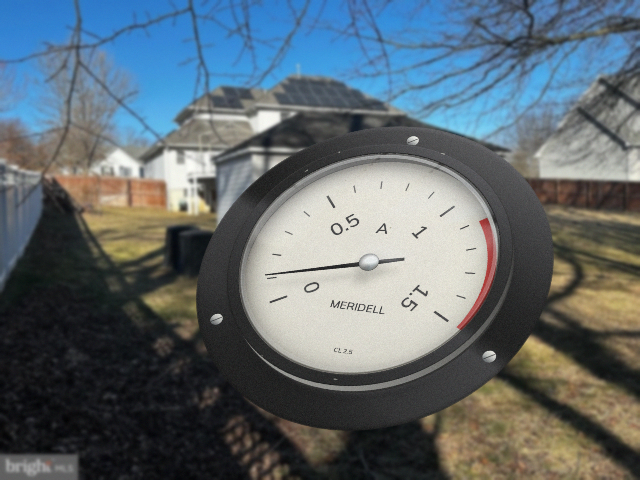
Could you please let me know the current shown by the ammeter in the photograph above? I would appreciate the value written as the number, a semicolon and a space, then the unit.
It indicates 0.1; A
